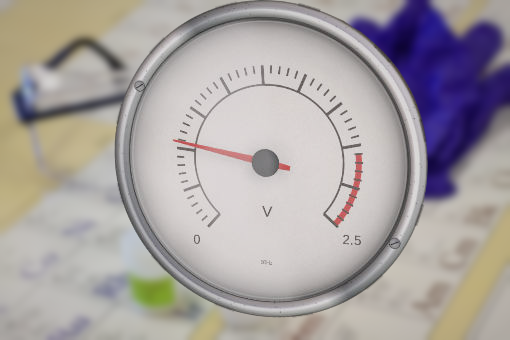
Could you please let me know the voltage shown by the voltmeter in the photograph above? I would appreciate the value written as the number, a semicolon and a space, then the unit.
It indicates 0.55; V
